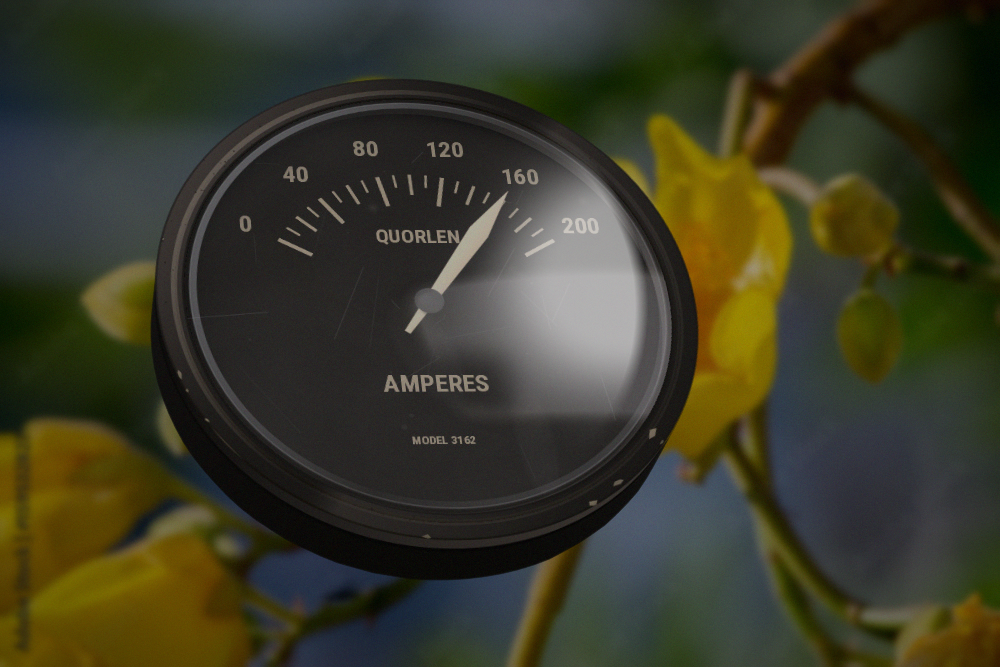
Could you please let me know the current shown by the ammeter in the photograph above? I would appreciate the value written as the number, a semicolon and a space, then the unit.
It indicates 160; A
